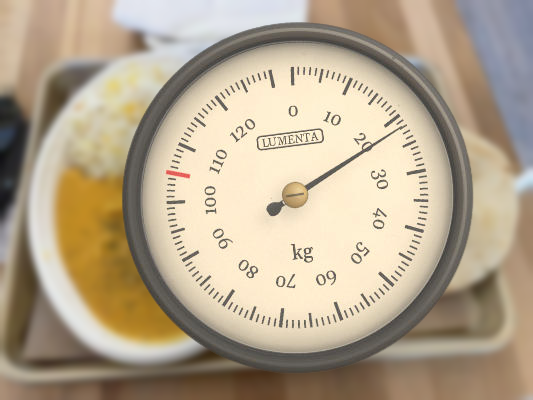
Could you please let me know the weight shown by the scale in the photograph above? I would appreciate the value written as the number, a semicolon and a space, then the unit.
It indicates 22; kg
